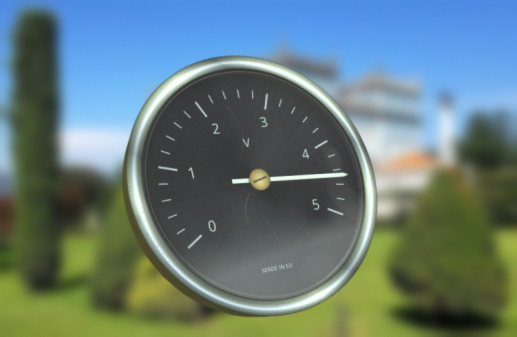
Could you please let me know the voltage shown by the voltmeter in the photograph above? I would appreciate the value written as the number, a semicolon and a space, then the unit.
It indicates 4.5; V
